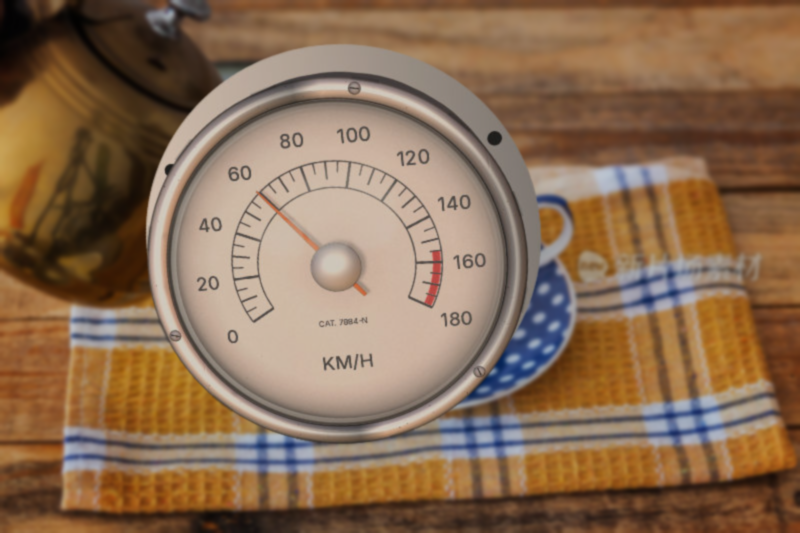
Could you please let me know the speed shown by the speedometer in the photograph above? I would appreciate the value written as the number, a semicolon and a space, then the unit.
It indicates 60; km/h
